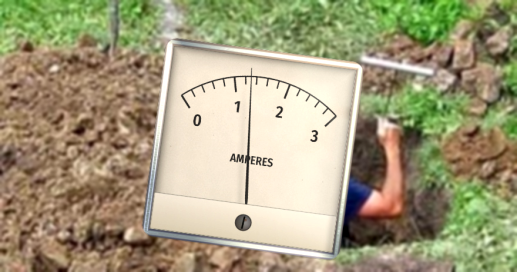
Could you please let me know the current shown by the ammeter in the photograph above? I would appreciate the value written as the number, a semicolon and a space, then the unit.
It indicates 1.3; A
